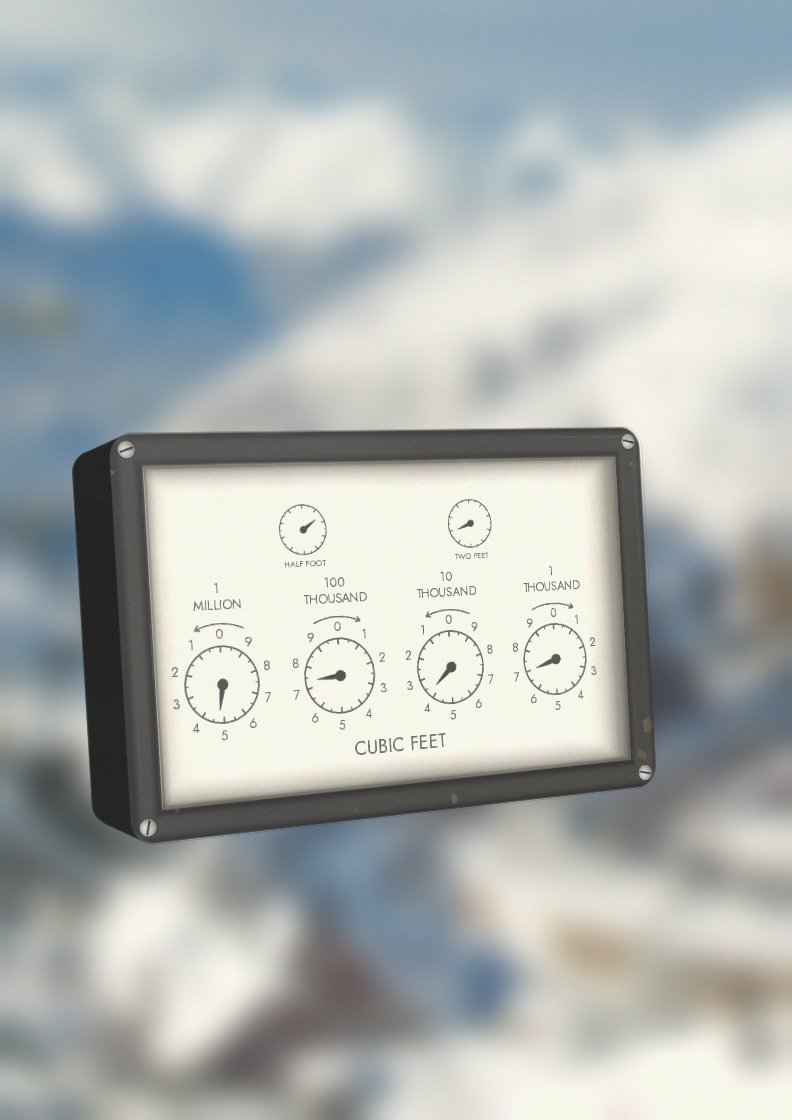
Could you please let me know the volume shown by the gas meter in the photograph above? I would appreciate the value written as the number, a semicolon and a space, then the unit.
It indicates 473700; ft³
